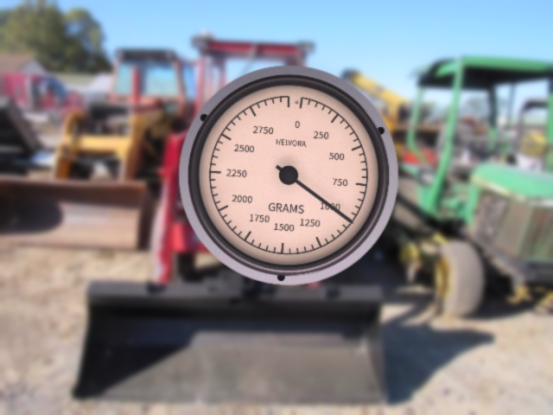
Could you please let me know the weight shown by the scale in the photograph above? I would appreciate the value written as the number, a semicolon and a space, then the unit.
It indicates 1000; g
